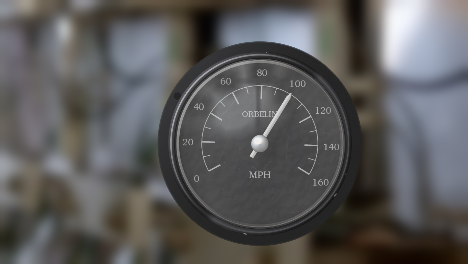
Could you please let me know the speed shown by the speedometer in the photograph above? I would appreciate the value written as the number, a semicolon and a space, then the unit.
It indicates 100; mph
